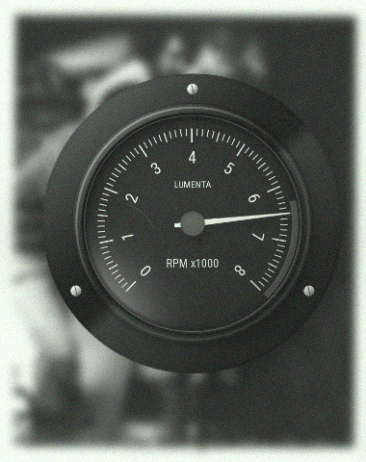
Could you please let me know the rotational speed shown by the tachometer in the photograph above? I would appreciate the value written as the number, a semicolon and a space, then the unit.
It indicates 6500; rpm
